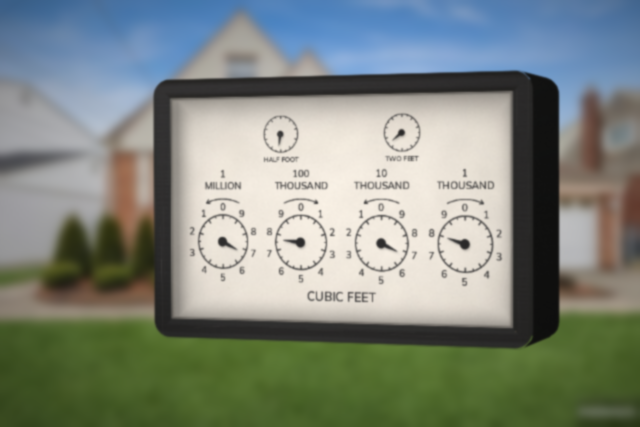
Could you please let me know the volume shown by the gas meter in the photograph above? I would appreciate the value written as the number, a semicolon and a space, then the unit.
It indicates 676800; ft³
